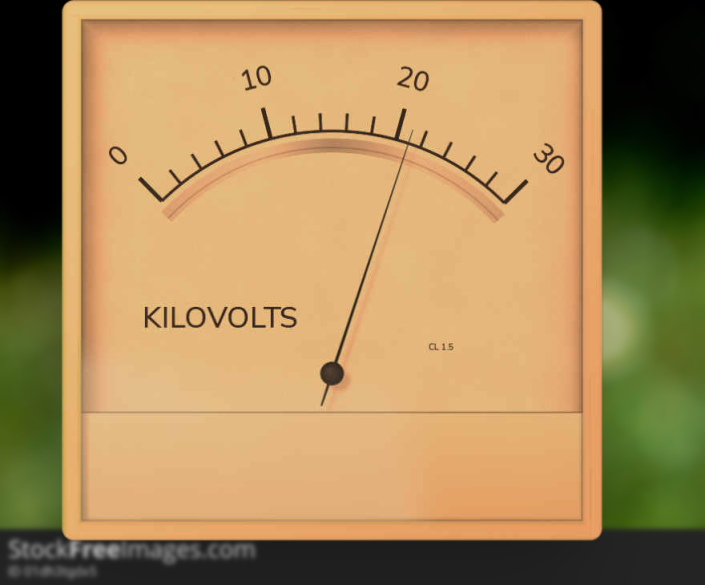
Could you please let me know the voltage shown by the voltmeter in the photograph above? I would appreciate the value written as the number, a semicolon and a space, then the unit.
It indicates 21; kV
